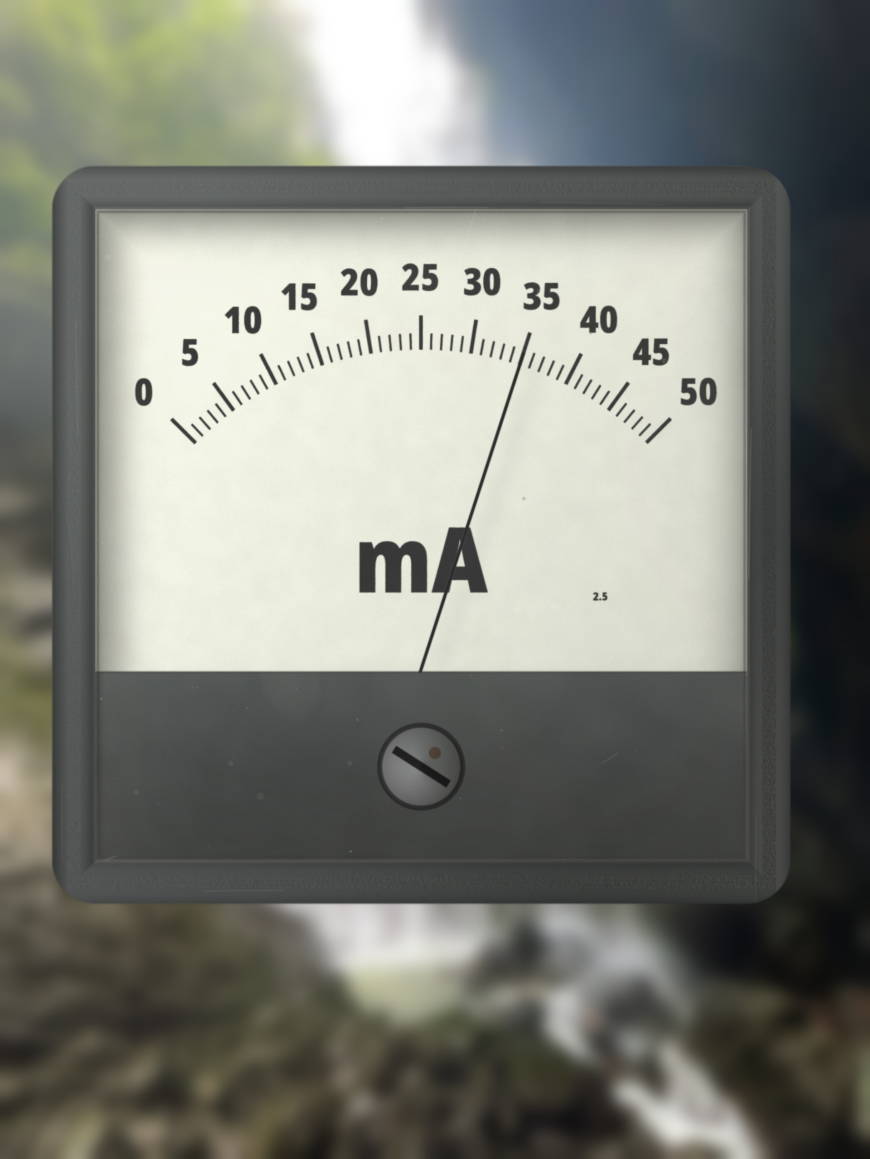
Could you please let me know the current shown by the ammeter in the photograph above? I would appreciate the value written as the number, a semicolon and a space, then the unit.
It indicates 35; mA
